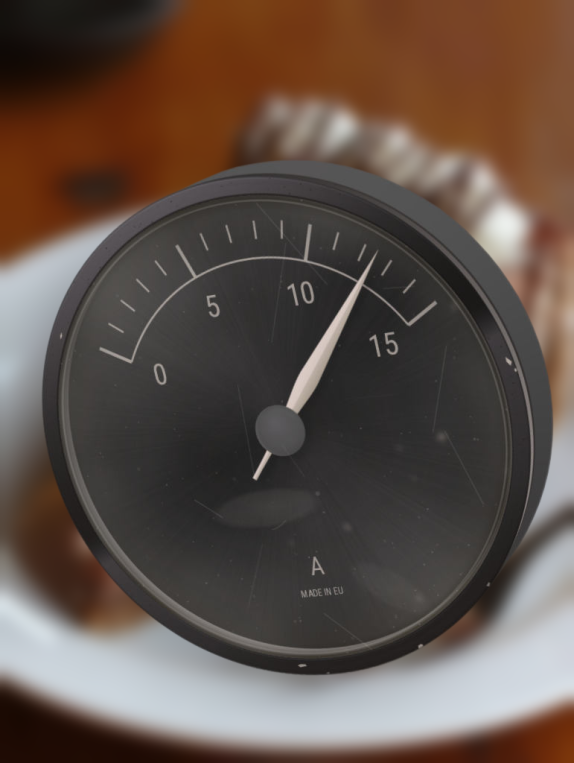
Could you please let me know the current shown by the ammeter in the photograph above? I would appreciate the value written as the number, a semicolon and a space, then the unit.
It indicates 12.5; A
